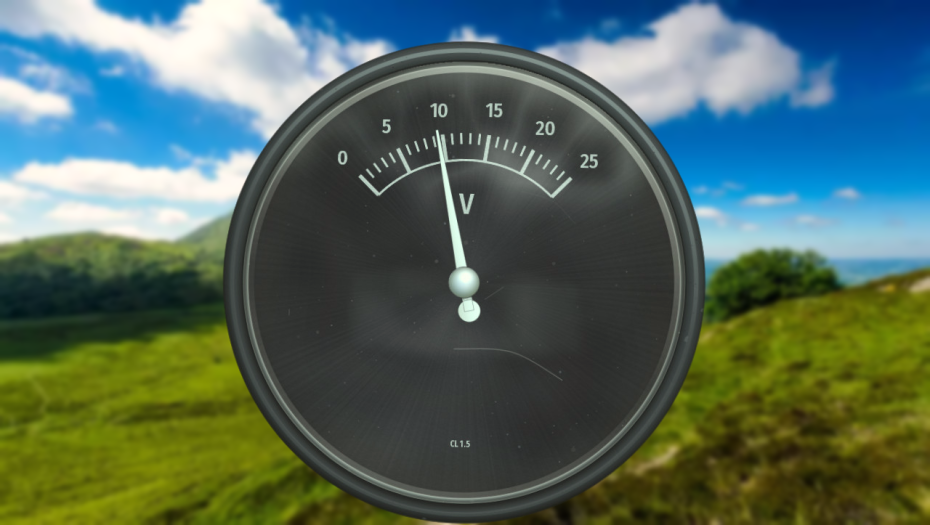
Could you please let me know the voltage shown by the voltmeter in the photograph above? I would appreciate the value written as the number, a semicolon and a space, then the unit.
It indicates 9.5; V
